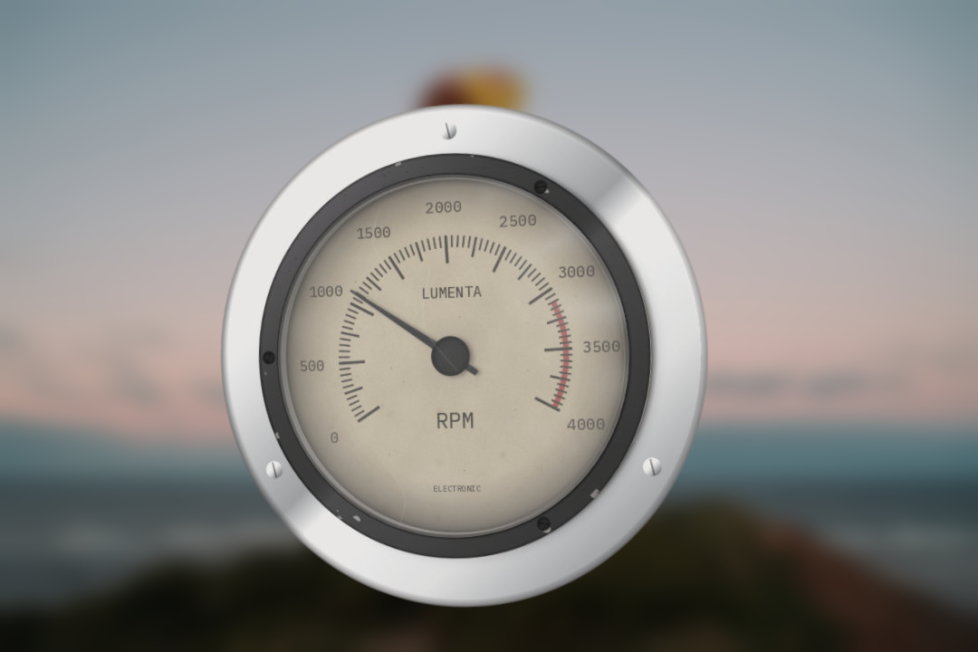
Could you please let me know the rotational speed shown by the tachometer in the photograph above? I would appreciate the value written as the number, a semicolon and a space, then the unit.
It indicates 1100; rpm
